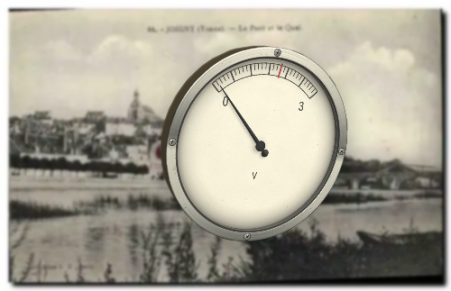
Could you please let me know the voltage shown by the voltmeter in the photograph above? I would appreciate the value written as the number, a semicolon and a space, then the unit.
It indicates 0.1; V
